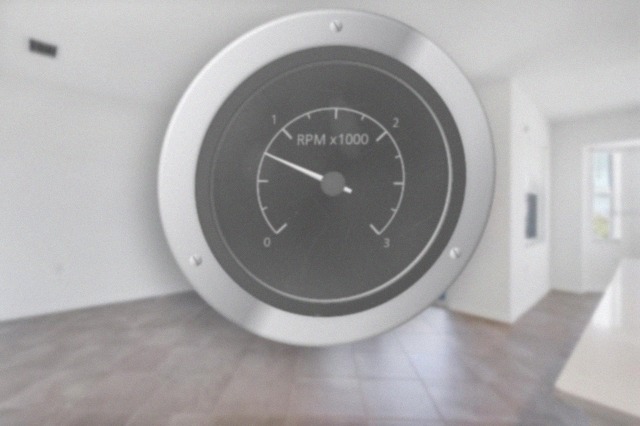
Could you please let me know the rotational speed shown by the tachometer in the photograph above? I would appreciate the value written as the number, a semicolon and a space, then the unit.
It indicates 750; rpm
